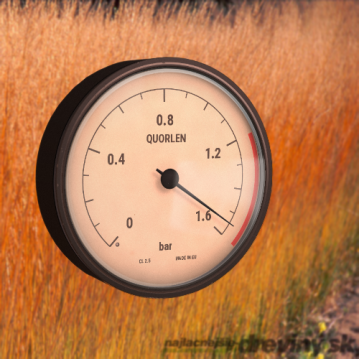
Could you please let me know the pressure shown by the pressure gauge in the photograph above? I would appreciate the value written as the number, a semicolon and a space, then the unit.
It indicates 1.55; bar
